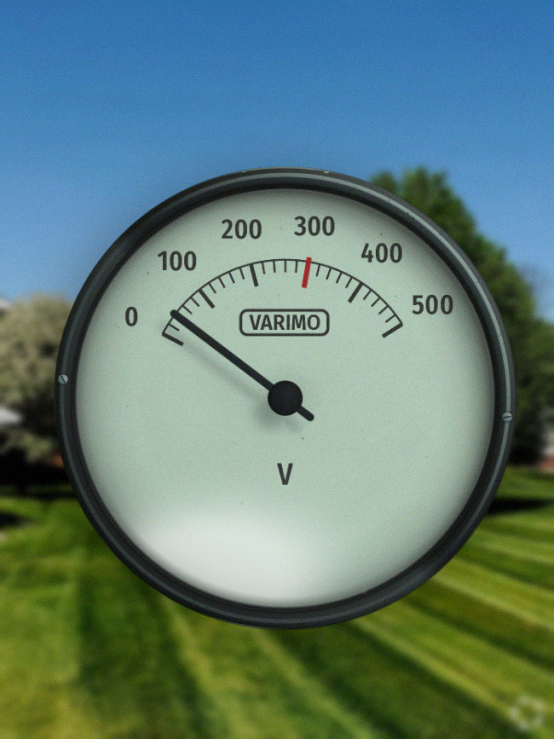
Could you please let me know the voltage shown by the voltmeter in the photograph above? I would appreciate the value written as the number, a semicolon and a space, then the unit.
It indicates 40; V
